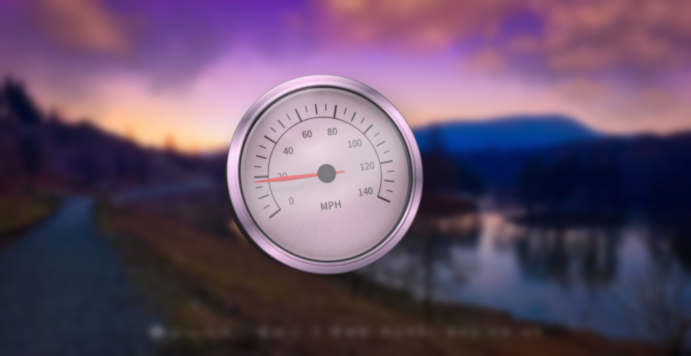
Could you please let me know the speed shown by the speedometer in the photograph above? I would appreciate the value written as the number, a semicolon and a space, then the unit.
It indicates 17.5; mph
